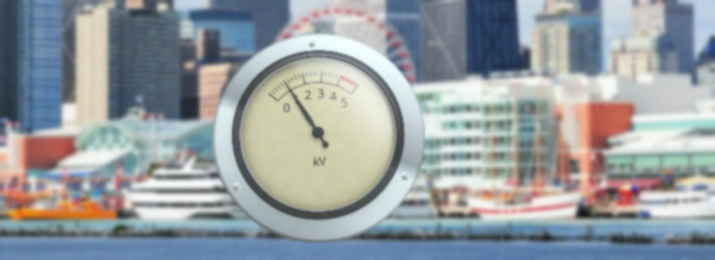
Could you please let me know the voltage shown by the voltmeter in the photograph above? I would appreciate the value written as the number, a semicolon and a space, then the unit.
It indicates 1; kV
